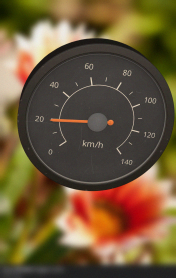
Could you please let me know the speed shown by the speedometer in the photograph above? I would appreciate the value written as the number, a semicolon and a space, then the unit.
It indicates 20; km/h
